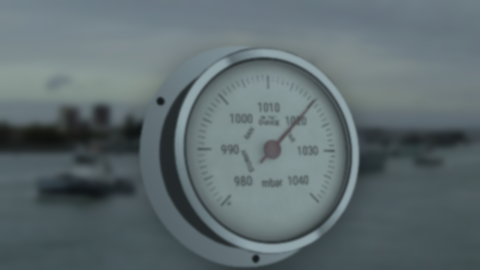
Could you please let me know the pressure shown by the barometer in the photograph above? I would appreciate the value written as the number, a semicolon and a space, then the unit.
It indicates 1020; mbar
